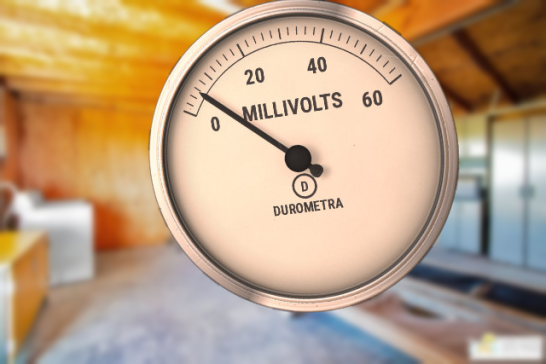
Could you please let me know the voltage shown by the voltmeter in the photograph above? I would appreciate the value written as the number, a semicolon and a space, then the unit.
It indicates 6; mV
